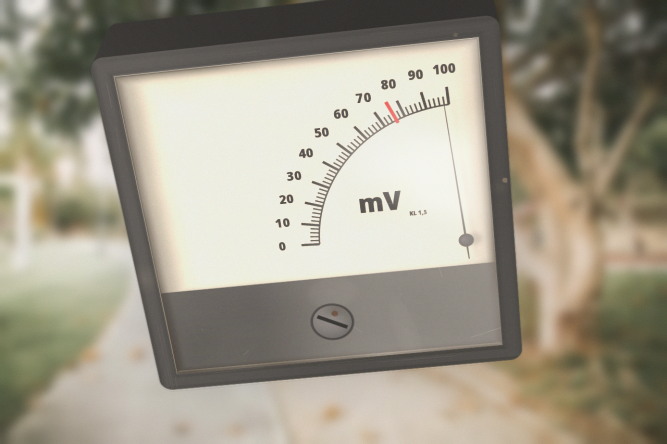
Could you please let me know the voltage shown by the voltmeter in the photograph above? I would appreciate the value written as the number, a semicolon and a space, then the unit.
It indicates 98; mV
